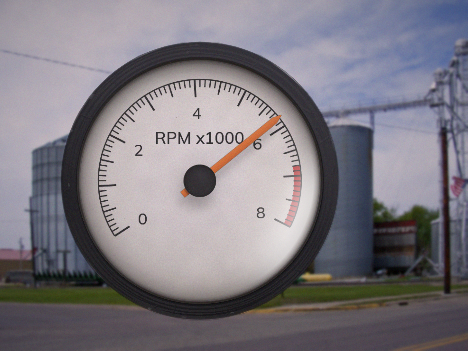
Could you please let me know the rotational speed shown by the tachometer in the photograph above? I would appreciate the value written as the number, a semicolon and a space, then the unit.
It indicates 5800; rpm
